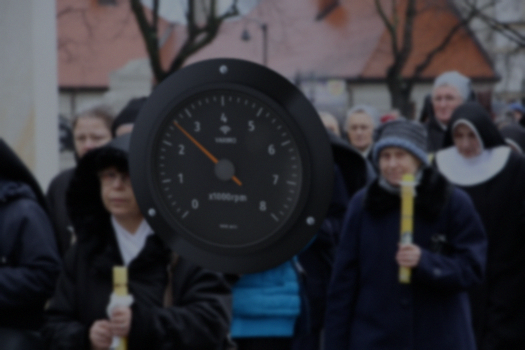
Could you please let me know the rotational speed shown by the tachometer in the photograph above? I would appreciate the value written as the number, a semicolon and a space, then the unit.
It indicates 2600; rpm
